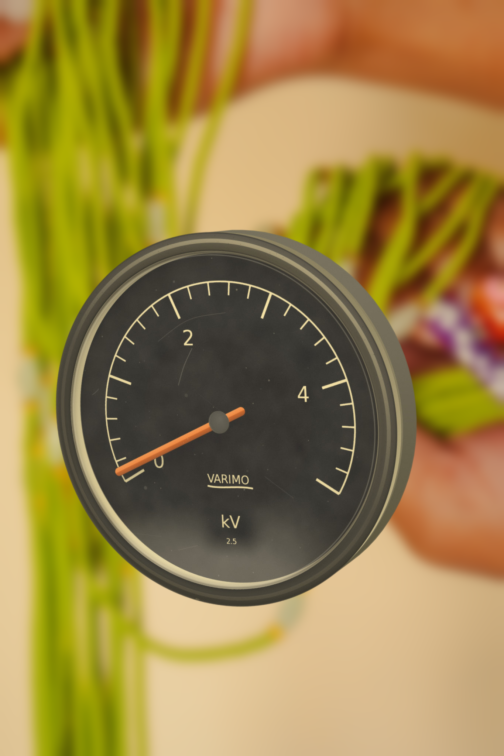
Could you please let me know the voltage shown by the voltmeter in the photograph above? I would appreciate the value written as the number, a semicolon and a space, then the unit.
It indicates 0.1; kV
